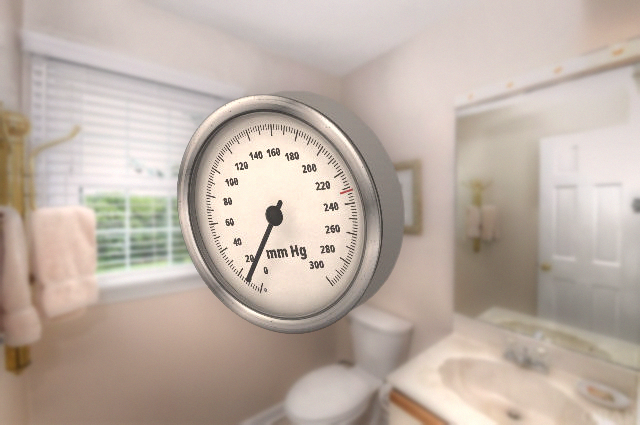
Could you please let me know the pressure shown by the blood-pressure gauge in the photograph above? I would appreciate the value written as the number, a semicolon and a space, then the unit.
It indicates 10; mmHg
